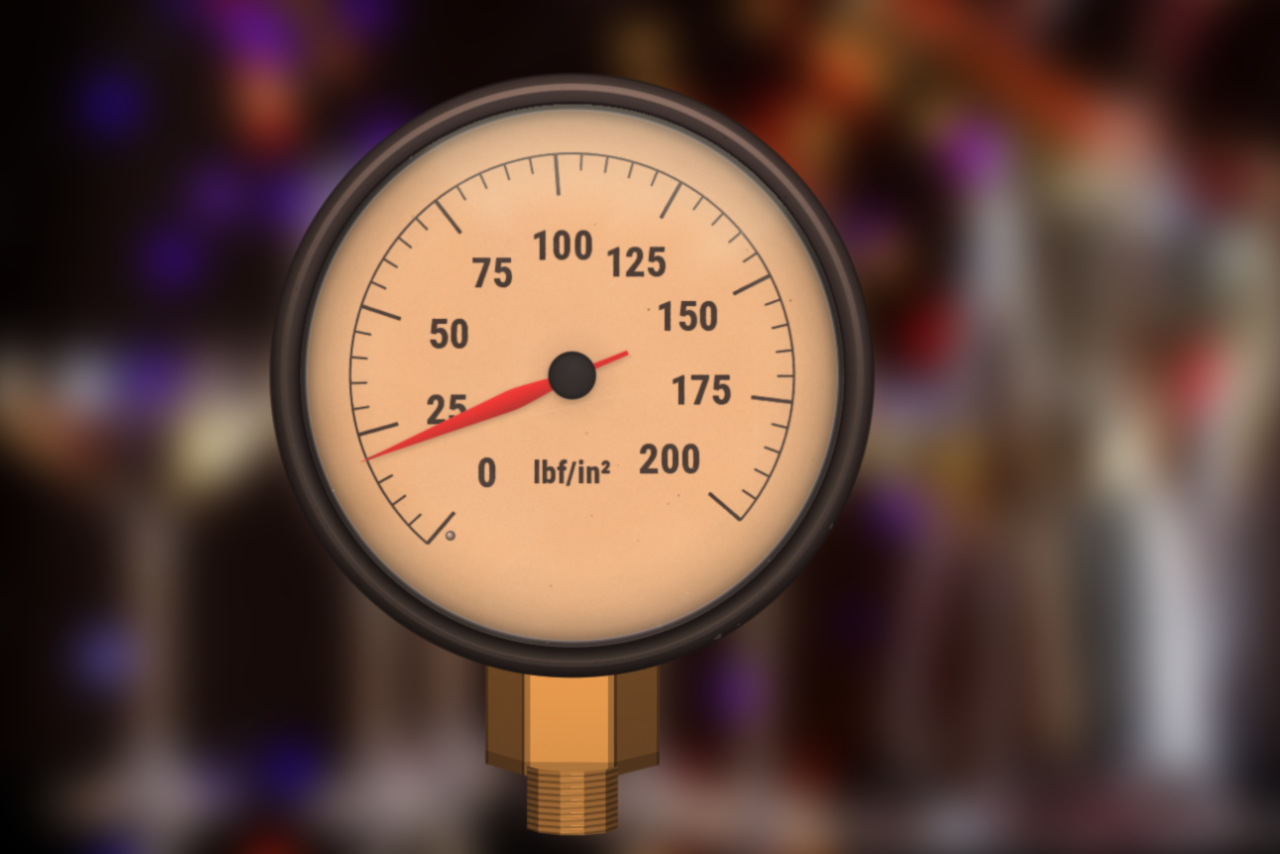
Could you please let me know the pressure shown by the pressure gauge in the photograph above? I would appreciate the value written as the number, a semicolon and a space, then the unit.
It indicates 20; psi
